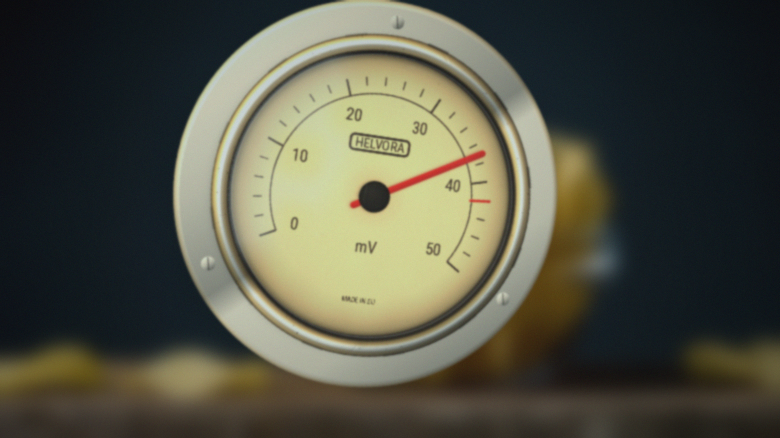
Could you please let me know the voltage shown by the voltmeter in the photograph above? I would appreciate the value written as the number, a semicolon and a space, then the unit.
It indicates 37; mV
